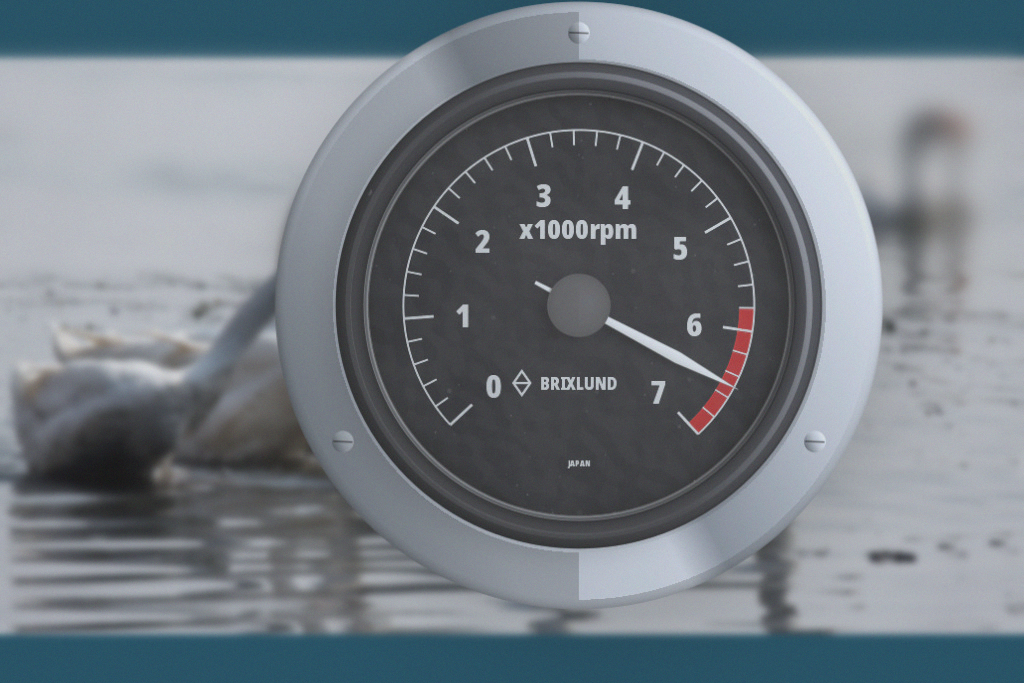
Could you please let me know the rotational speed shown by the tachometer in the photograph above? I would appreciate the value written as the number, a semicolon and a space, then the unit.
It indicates 6500; rpm
